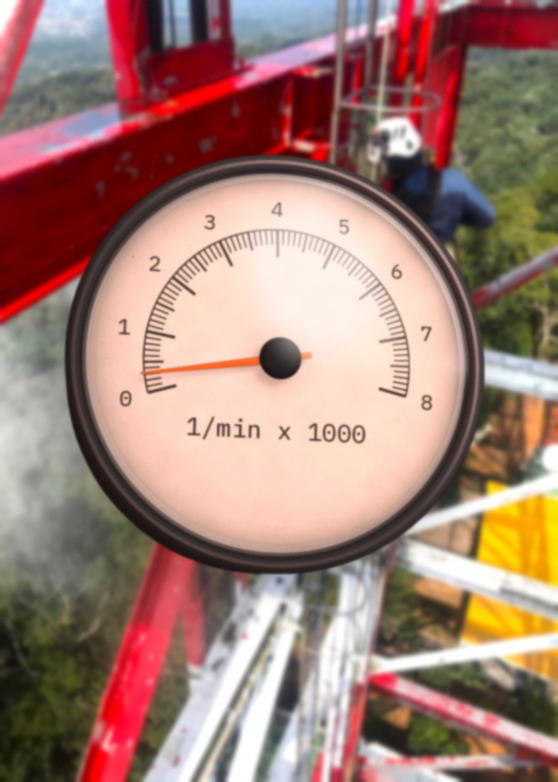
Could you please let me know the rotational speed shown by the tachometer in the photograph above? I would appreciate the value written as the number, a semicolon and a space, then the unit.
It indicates 300; rpm
